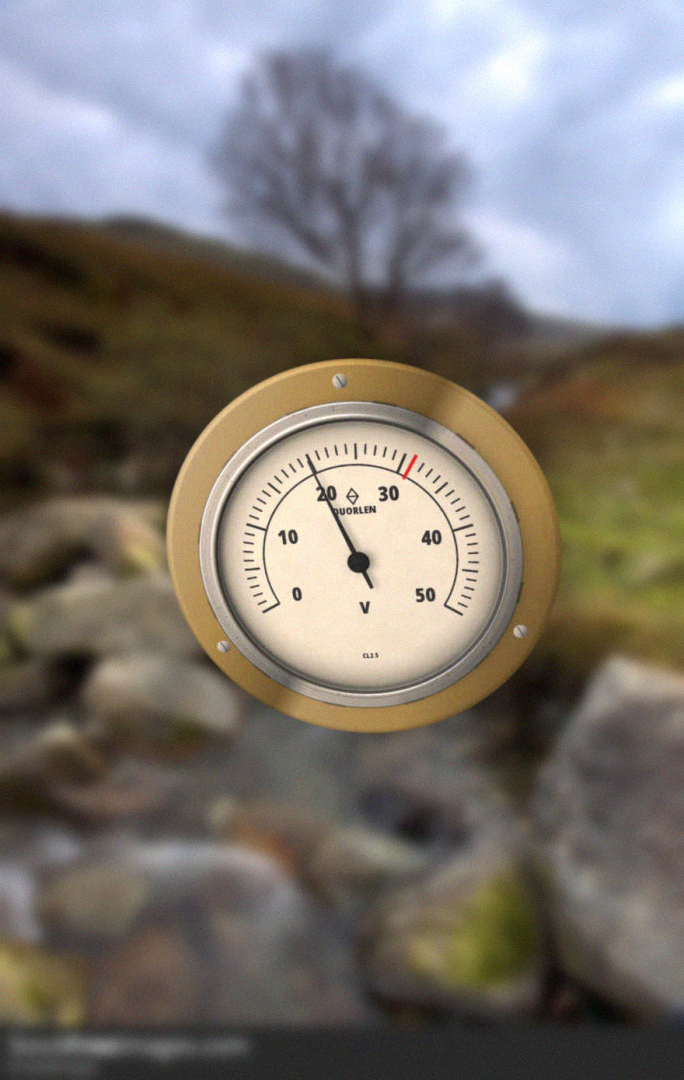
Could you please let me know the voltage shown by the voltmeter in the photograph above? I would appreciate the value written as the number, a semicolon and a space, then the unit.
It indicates 20; V
